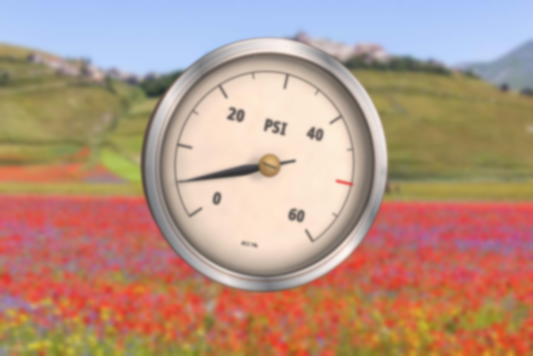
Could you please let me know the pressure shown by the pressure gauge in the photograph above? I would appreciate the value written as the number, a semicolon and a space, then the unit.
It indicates 5; psi
